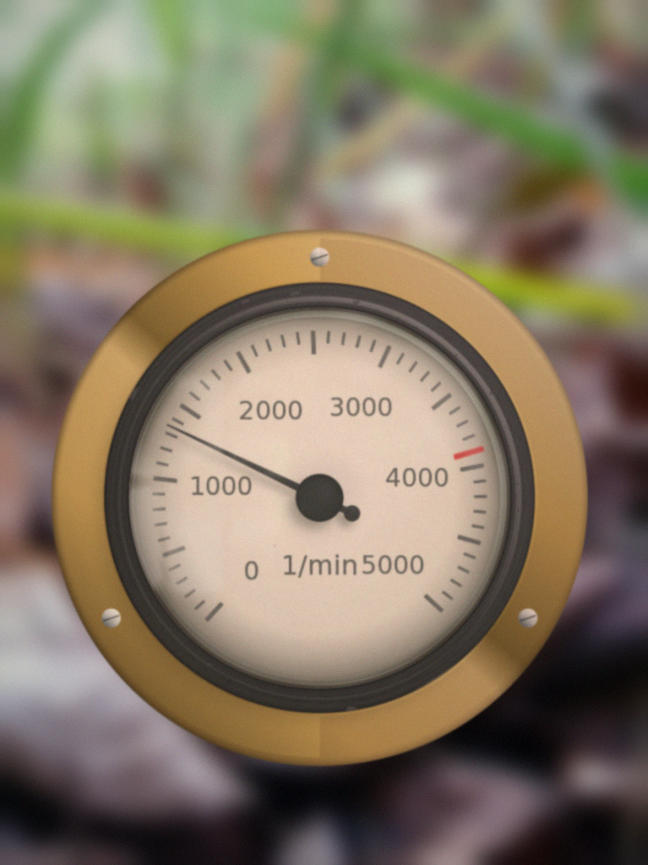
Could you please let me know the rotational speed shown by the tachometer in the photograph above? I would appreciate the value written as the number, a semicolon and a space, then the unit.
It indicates 1350; rpm
